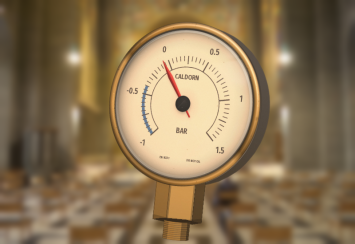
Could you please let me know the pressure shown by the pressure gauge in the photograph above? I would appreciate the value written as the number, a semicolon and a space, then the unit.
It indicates -0.05; bar
